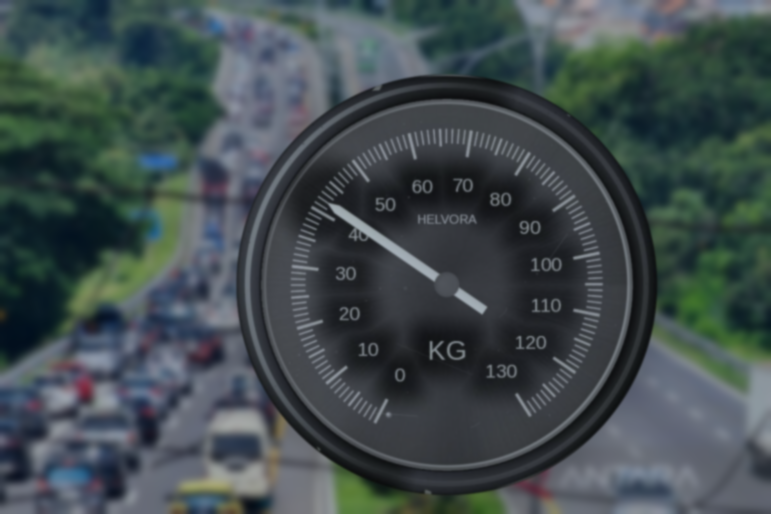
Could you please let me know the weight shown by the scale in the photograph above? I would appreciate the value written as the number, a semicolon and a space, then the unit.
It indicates 42; kg
